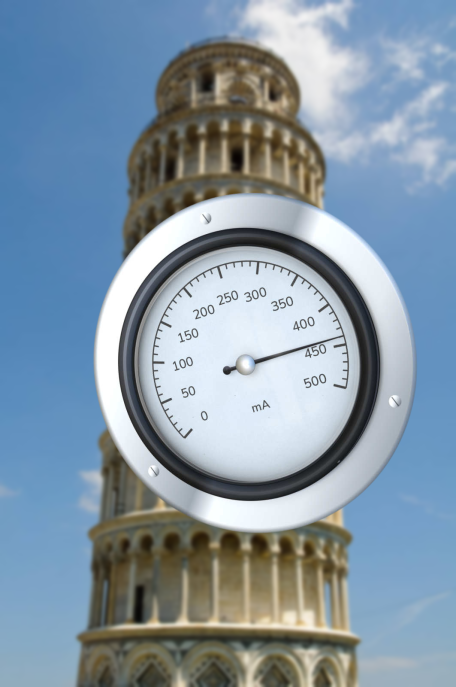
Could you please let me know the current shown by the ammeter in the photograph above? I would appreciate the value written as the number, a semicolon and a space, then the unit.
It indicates 440; mA
